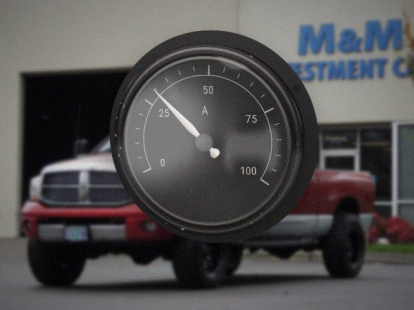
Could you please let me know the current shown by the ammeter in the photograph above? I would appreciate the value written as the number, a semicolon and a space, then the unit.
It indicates 30; A
